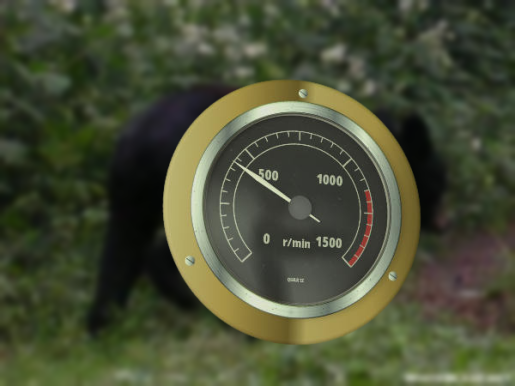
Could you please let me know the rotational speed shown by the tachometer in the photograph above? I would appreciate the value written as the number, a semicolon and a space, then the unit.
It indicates 425; rpm
